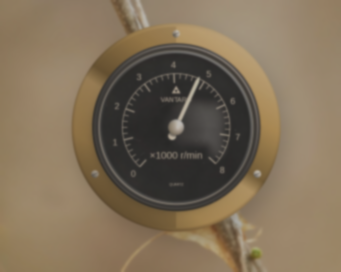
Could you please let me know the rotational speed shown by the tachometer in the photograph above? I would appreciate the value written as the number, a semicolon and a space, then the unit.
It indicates 4800; rpm
